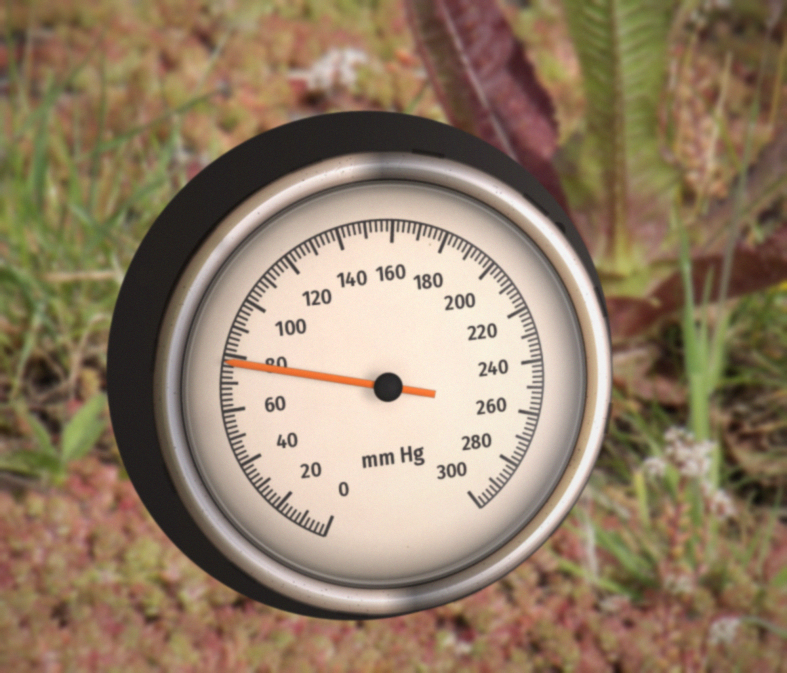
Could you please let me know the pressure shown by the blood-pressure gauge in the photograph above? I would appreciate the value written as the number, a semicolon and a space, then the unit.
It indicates 78; mmHg
